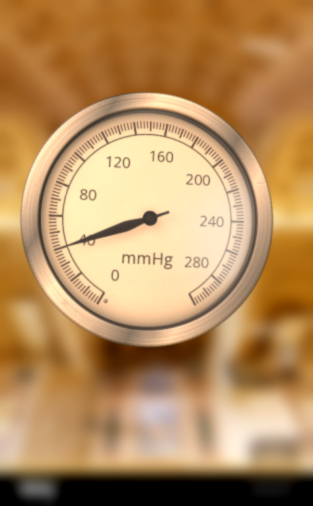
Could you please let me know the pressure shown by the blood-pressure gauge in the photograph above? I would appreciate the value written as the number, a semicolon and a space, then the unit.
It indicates 40; mmHg
